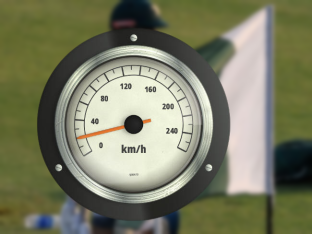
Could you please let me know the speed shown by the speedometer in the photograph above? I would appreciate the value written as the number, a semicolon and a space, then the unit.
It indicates 20; km/h
